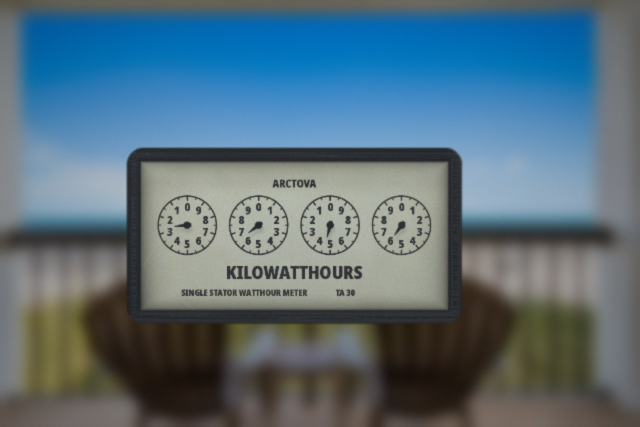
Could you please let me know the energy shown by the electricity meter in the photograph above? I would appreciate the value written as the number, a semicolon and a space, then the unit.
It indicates 2646; kWh
